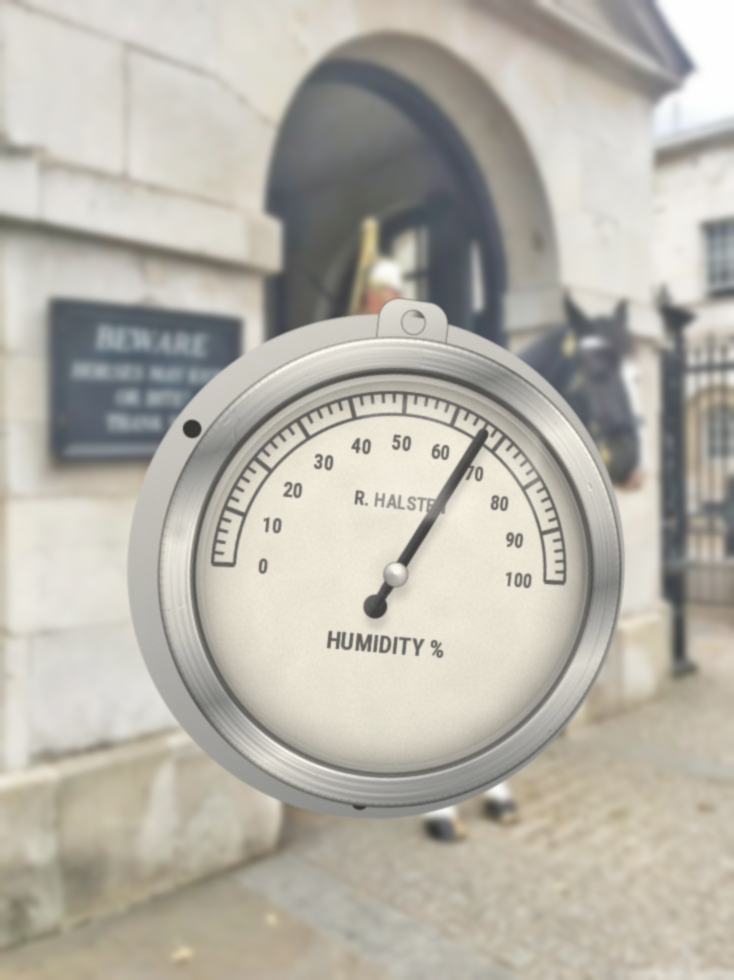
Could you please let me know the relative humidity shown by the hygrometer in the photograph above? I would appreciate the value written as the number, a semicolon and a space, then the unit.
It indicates 66; %
